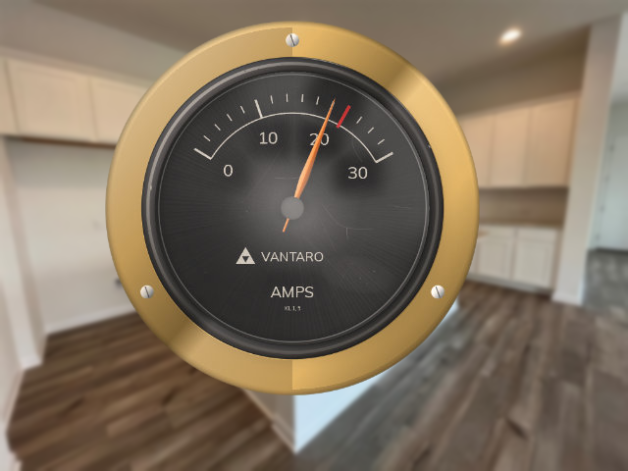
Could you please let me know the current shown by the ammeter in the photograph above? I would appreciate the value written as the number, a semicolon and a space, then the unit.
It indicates 20; A
